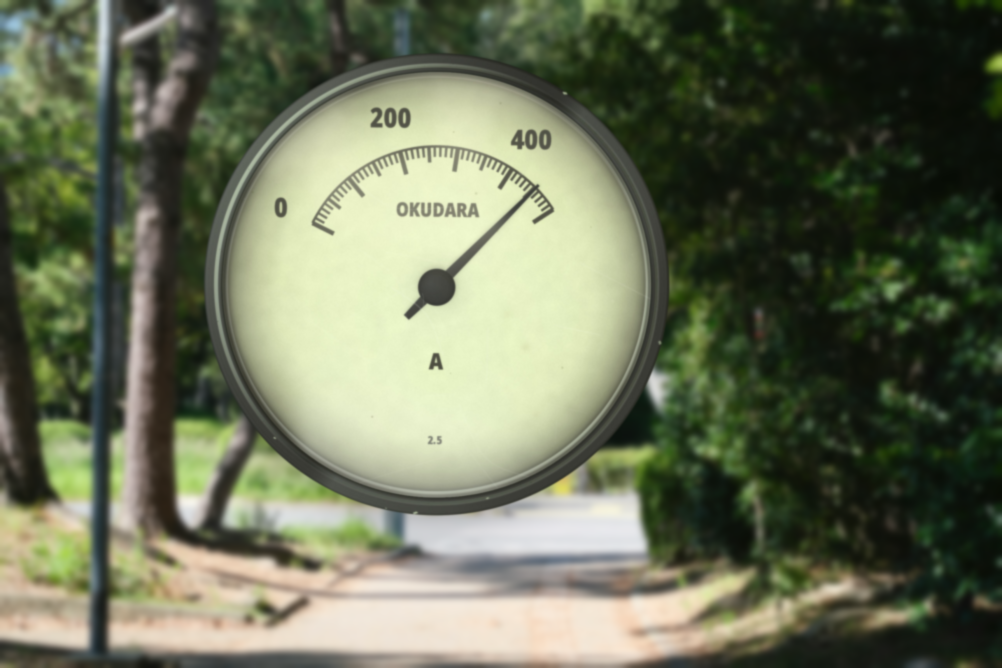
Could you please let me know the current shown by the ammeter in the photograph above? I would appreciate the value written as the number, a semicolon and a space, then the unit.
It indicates 450; A
